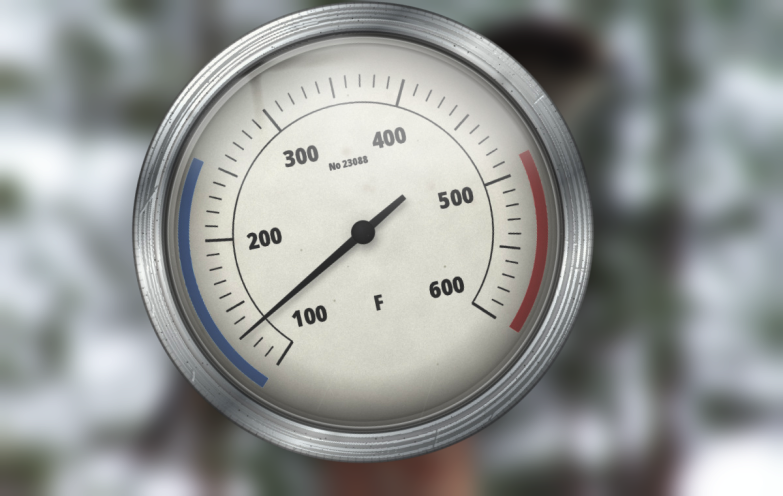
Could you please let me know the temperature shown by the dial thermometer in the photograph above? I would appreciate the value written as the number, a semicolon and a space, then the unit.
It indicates 130; °F
